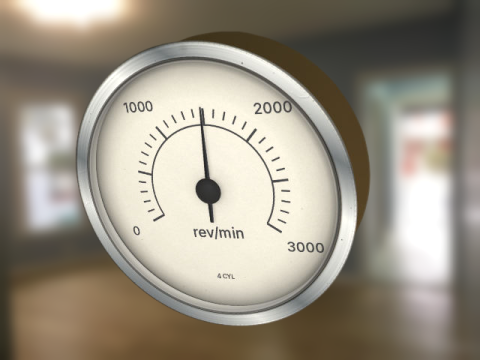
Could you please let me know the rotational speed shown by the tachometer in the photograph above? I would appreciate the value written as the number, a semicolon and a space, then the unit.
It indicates 1500; rpm
